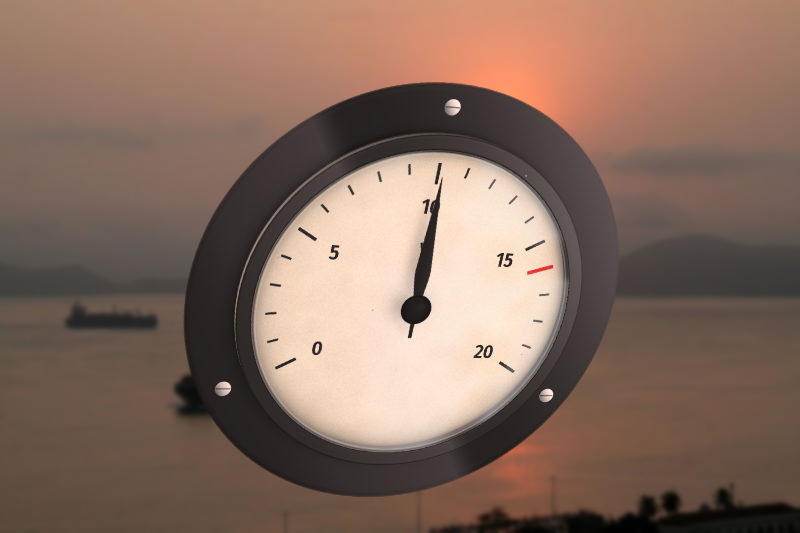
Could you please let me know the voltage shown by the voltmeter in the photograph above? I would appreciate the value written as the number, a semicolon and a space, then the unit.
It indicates 10; V
